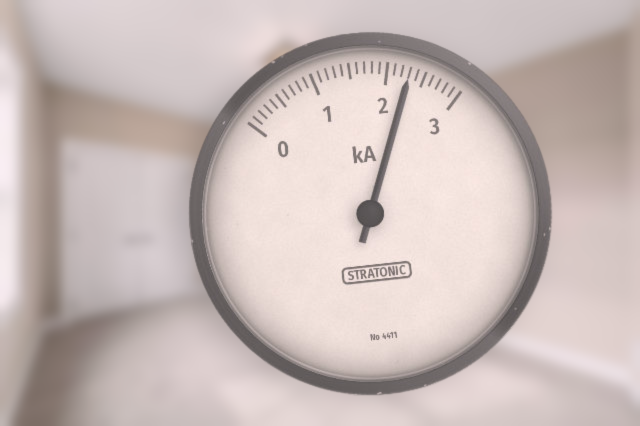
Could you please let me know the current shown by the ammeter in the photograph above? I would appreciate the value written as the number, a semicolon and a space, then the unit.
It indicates 2.3; kA
